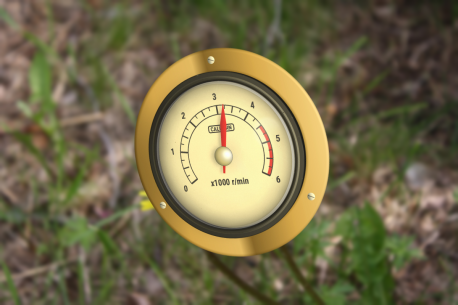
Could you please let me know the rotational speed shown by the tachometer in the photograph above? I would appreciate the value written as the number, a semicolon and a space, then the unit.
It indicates 3250; rpm
